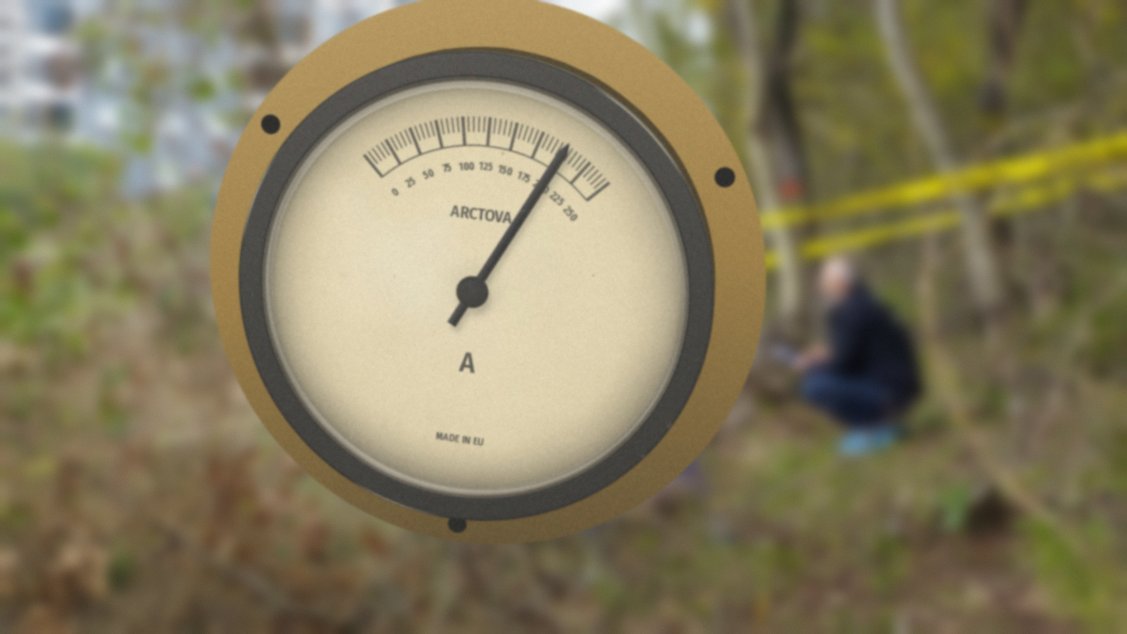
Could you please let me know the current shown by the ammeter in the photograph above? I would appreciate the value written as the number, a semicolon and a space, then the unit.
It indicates 200; A
